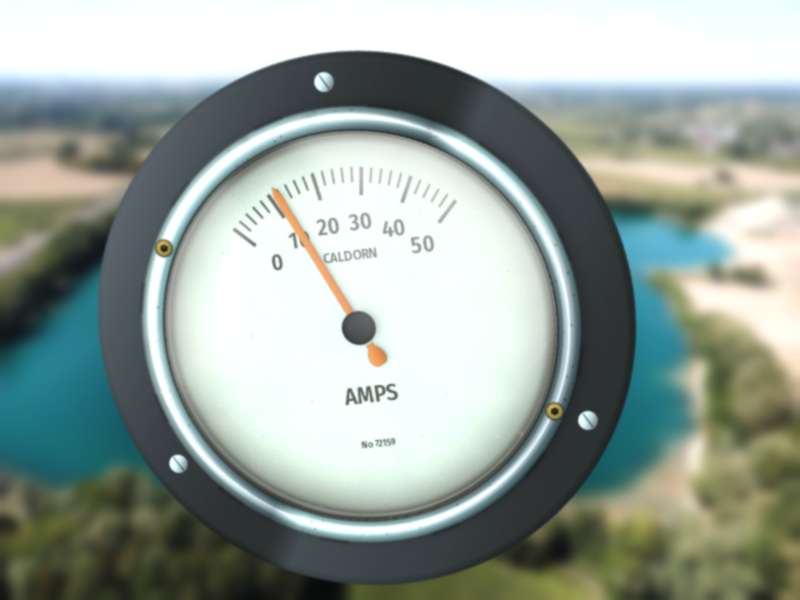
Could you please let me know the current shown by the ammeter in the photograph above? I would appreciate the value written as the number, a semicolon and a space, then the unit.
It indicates 12; A
